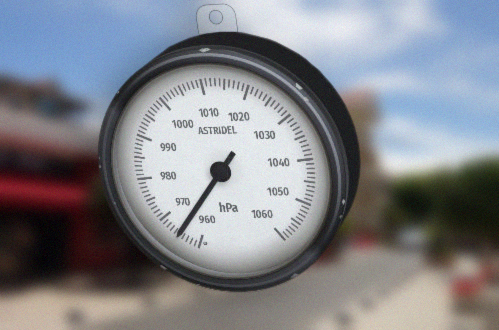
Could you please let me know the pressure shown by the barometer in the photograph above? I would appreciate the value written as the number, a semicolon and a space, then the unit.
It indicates 965; hPa
